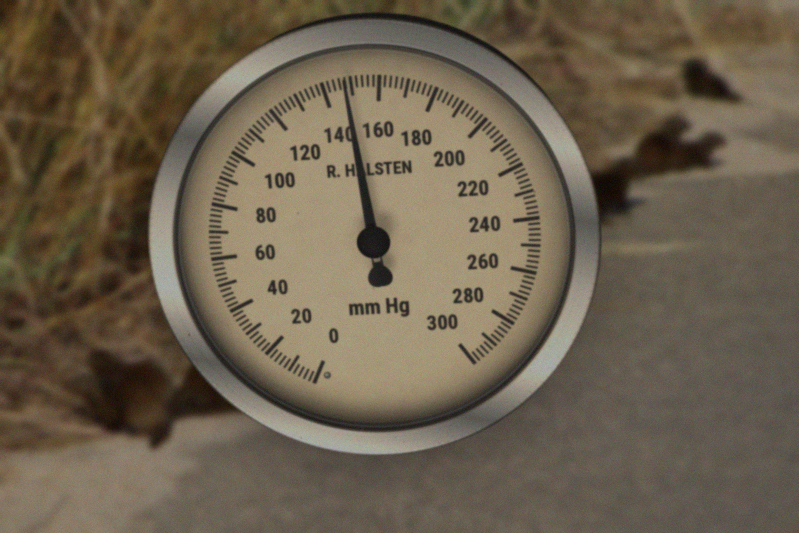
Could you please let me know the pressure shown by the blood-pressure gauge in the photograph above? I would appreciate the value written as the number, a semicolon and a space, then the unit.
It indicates 148; mmHg
